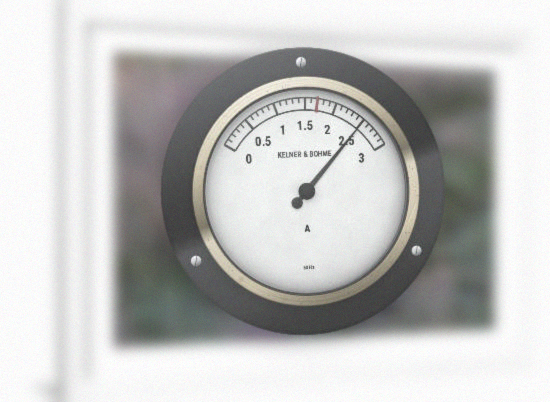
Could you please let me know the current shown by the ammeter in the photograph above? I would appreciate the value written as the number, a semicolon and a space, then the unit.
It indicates 2.5; A
